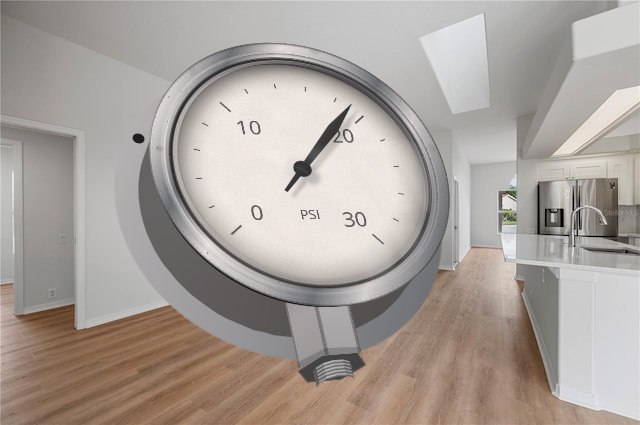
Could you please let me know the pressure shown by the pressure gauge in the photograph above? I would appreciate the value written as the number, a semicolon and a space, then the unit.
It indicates 19; psi
